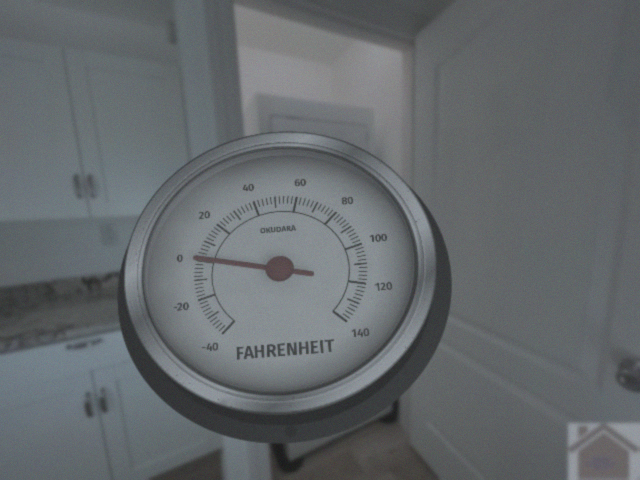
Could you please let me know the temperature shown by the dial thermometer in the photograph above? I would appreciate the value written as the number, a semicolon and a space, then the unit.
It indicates 0; °F
